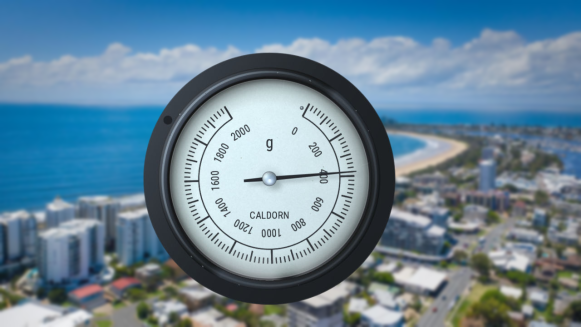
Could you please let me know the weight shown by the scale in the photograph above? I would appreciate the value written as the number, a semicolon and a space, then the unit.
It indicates 380; g
